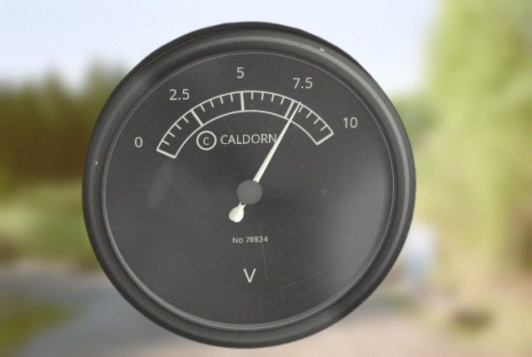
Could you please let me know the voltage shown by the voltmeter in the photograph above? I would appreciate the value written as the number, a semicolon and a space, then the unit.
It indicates 7.75; V
